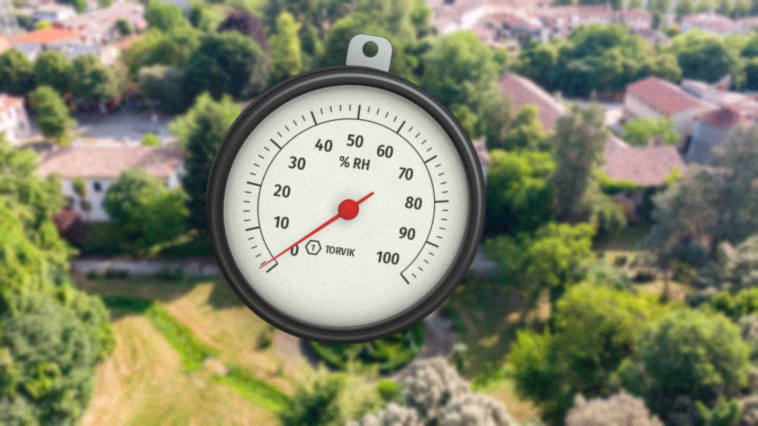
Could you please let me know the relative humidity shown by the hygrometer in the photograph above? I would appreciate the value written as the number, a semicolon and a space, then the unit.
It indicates 2; %
